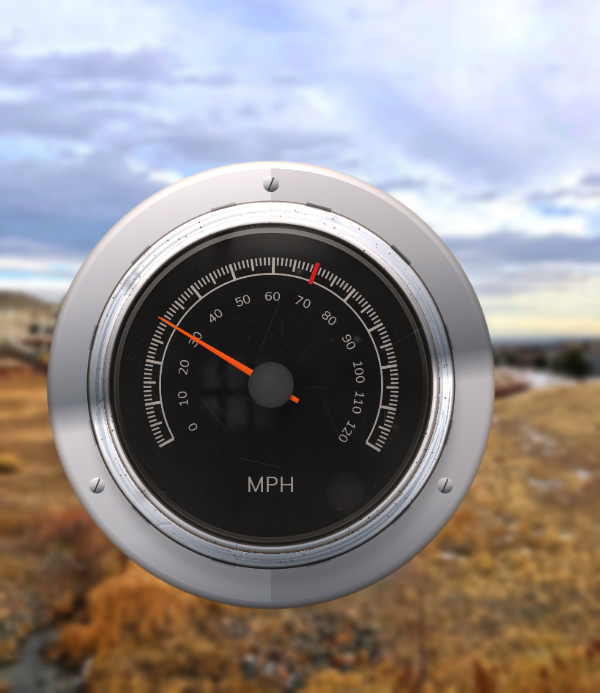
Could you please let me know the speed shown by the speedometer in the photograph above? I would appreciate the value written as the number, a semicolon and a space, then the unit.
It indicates 30; mph
